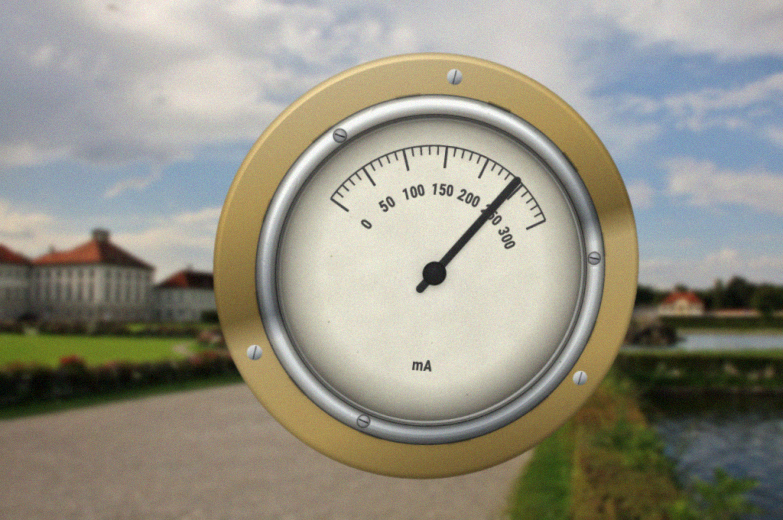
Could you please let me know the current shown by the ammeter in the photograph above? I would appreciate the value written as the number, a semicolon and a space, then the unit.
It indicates 240; mA
